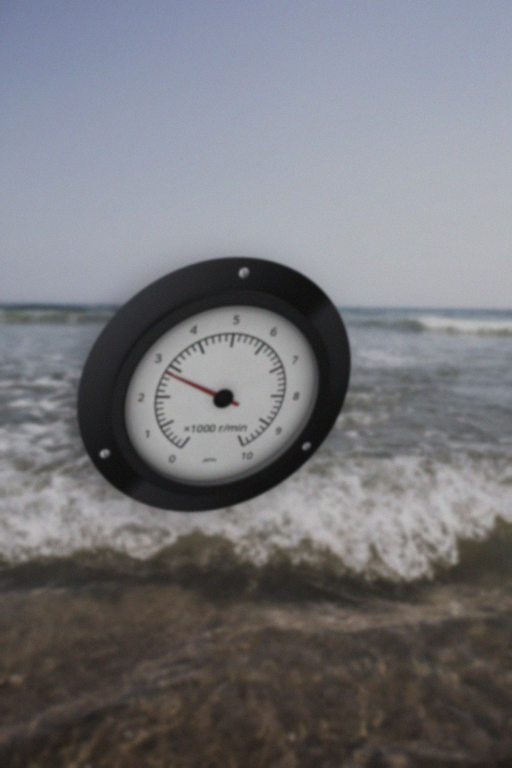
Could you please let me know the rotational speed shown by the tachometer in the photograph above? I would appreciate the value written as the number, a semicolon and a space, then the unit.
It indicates 2800; rpm
